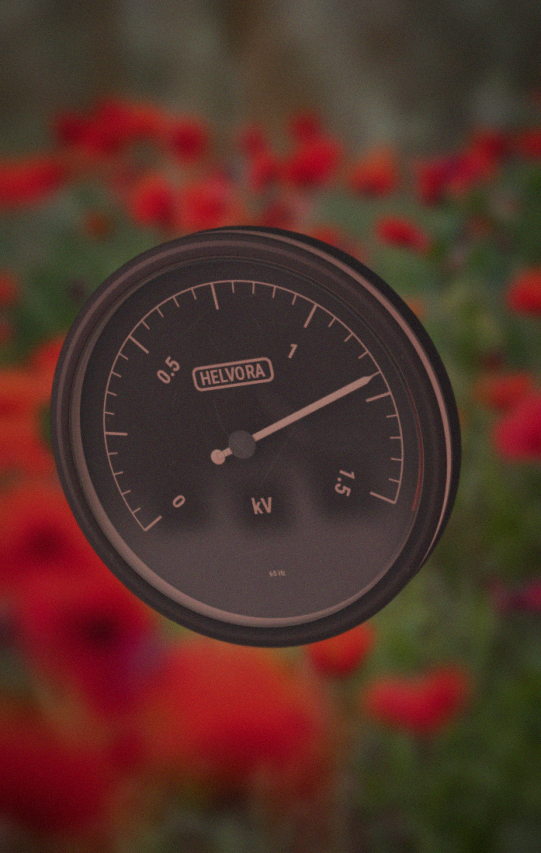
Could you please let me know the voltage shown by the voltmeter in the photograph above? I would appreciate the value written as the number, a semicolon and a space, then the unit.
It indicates 1.2; kV
